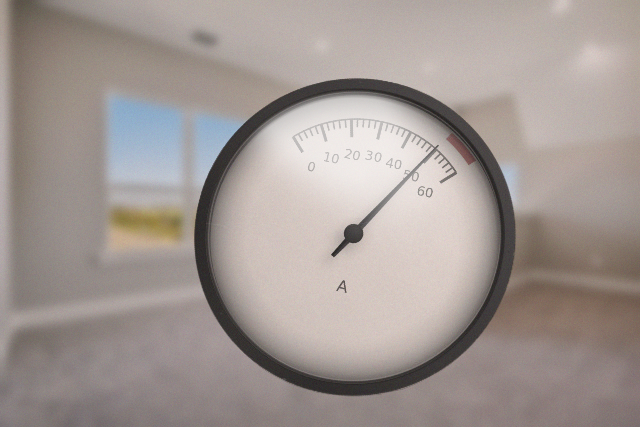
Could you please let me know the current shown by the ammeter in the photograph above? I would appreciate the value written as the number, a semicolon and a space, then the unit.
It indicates 50; A
